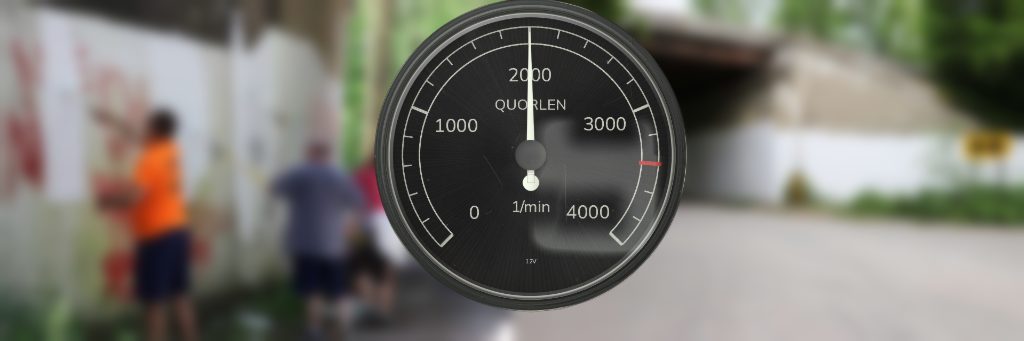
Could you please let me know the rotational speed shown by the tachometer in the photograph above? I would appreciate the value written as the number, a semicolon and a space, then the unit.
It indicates 2000; rpm
